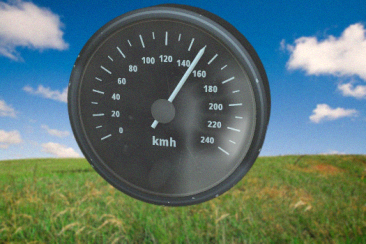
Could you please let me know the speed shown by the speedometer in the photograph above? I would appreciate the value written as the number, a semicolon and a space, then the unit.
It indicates 150; km/h
